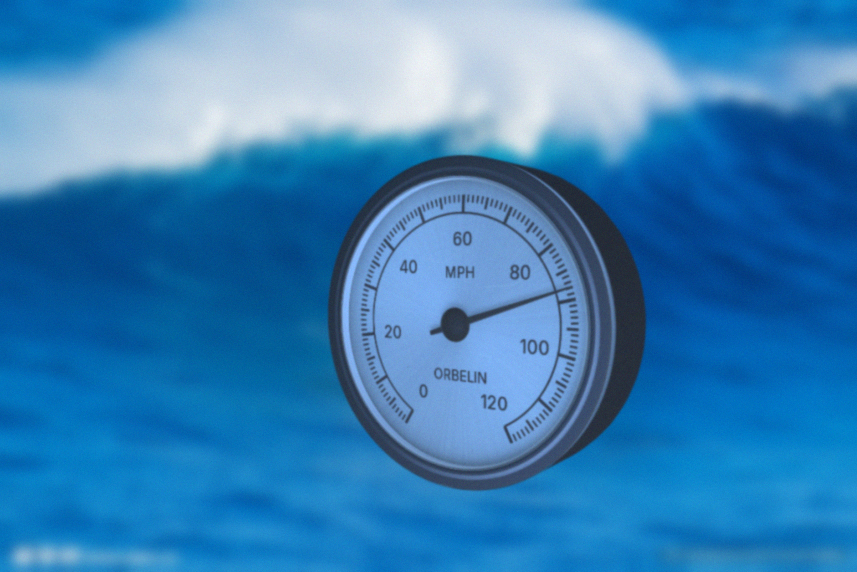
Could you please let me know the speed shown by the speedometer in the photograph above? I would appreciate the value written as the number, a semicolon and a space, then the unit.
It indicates 88; mph
